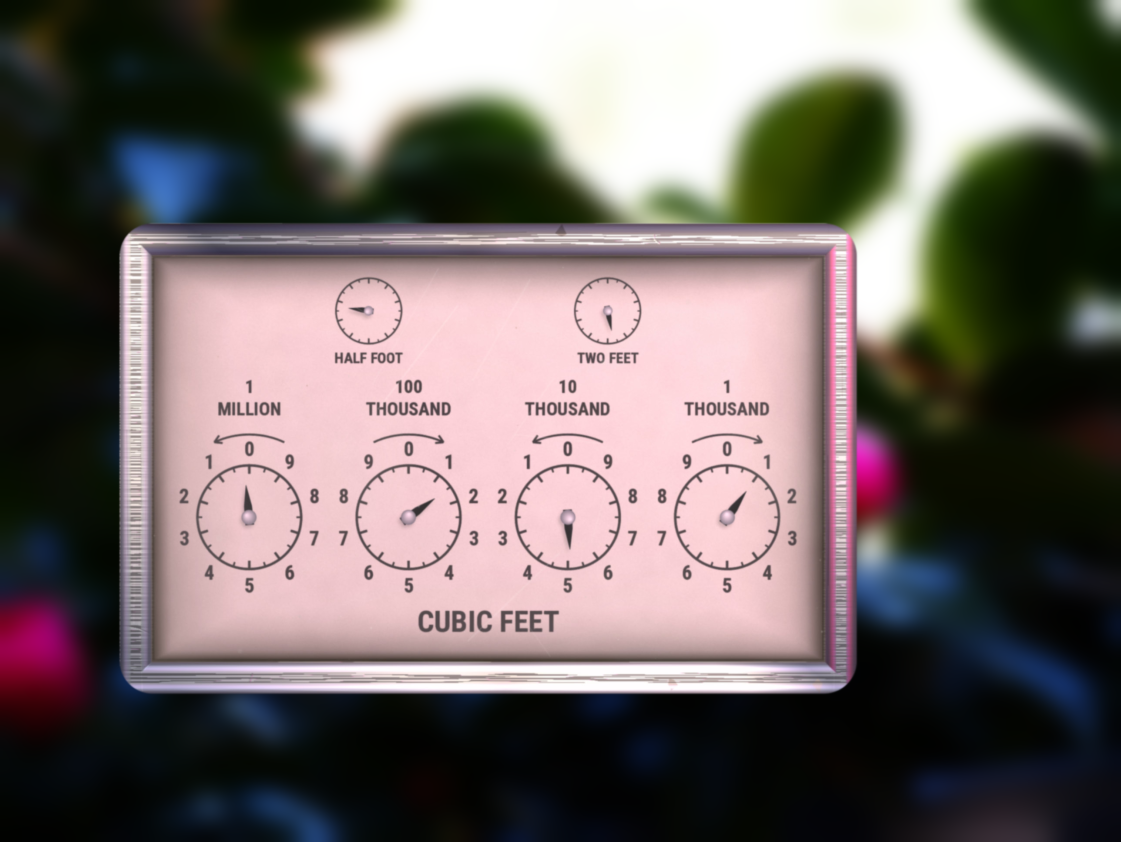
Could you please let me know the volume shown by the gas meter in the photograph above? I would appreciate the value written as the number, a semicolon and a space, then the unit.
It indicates 15100; ft³
